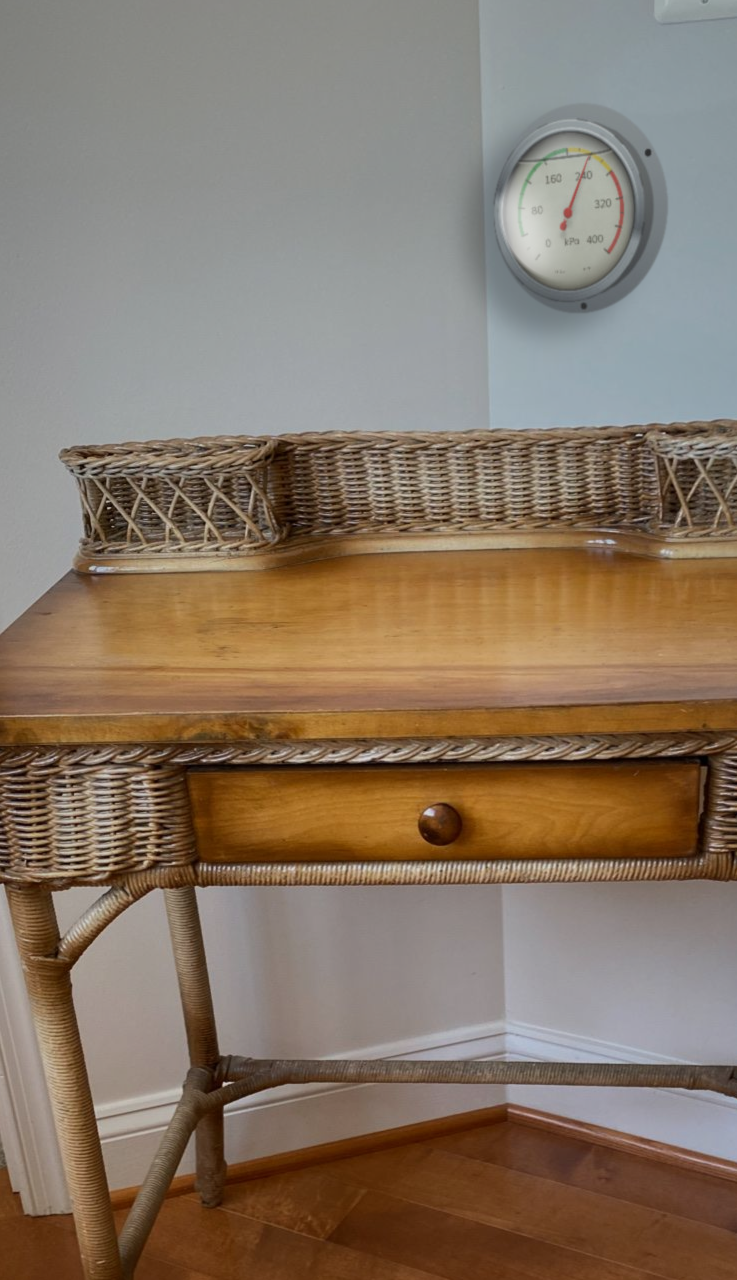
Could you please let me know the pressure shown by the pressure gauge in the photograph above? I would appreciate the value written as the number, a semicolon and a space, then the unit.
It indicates 240; kPa
